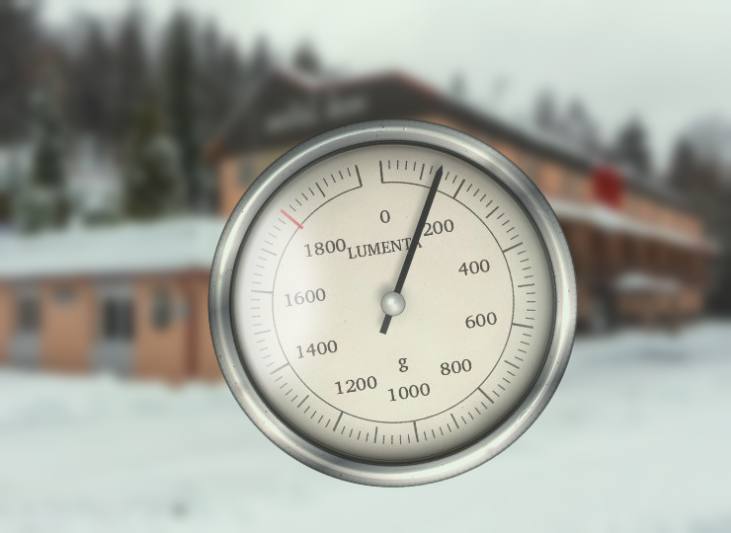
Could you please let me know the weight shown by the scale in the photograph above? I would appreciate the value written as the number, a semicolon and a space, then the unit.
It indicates 140; g
